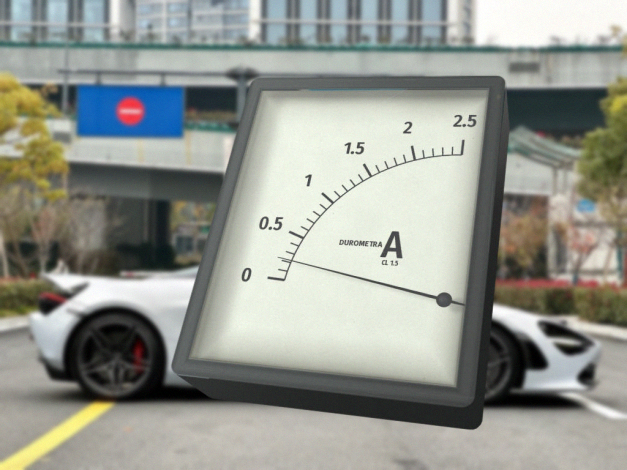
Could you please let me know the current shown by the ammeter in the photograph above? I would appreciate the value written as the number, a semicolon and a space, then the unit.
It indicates 0.2; A
